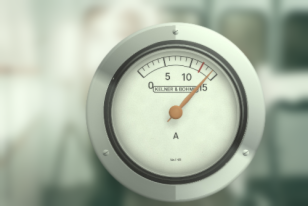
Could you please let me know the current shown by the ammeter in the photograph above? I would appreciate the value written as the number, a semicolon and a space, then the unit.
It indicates 14; A
